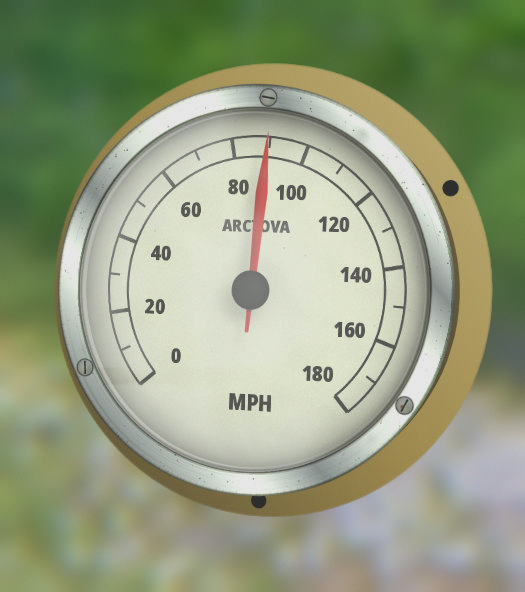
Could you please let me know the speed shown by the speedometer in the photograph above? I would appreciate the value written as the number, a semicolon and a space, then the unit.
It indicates 90; mph
